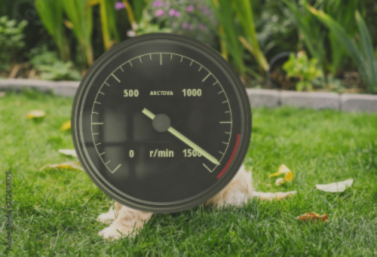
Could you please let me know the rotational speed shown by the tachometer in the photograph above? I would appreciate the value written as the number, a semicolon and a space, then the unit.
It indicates 1450; rpm
